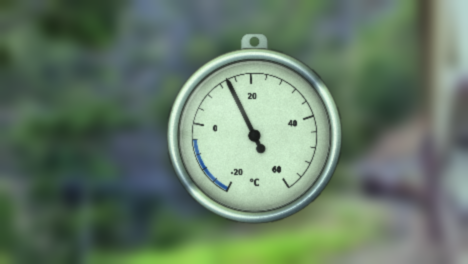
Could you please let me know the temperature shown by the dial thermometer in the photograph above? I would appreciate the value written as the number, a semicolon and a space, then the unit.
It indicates 14; °C
